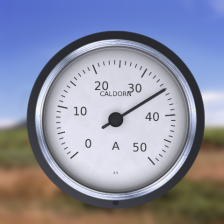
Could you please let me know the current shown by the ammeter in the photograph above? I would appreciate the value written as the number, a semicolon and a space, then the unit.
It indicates 35; A
